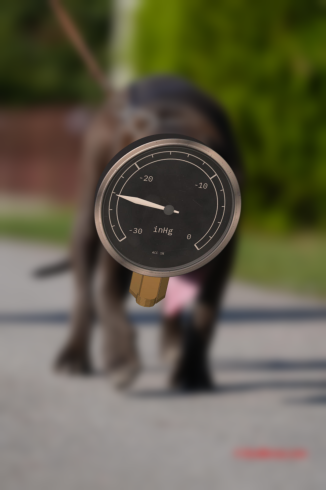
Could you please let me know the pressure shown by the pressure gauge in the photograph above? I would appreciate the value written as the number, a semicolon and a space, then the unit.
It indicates -24; inHg
